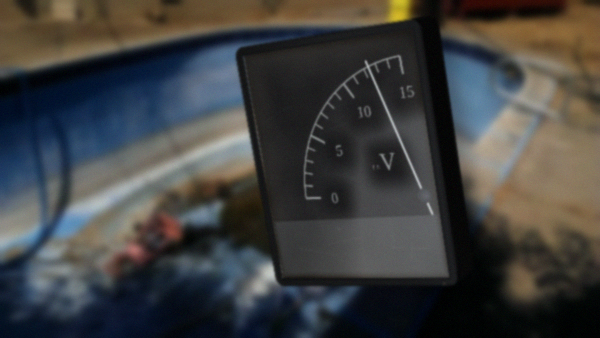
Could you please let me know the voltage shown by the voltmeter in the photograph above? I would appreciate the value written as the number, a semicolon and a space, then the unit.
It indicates 12.5; V
